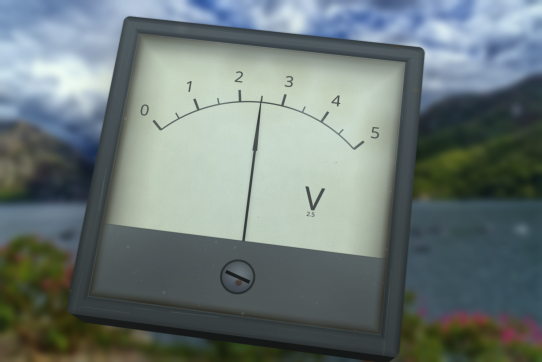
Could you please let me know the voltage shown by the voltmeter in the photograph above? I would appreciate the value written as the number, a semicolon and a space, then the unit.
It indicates 2.5; V
